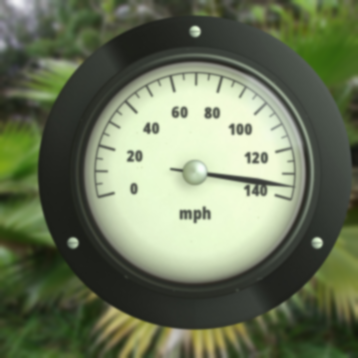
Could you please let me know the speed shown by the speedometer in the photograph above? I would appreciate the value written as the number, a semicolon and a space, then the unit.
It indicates 135; mph
